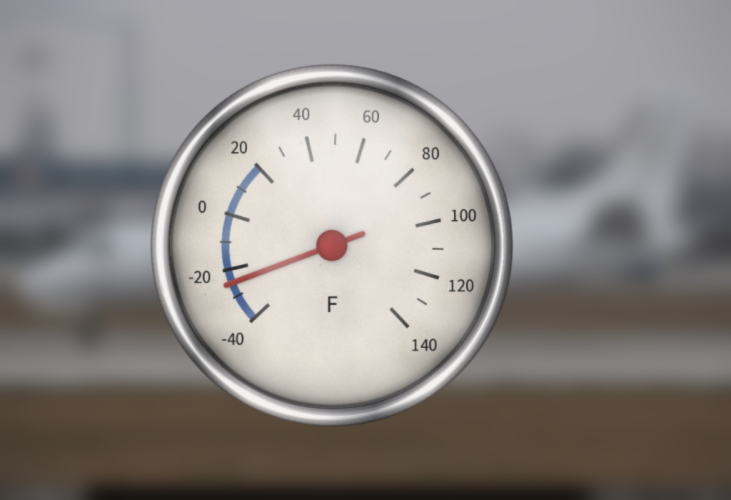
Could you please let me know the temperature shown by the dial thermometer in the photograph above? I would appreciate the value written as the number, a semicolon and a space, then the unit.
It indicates -25; °F
